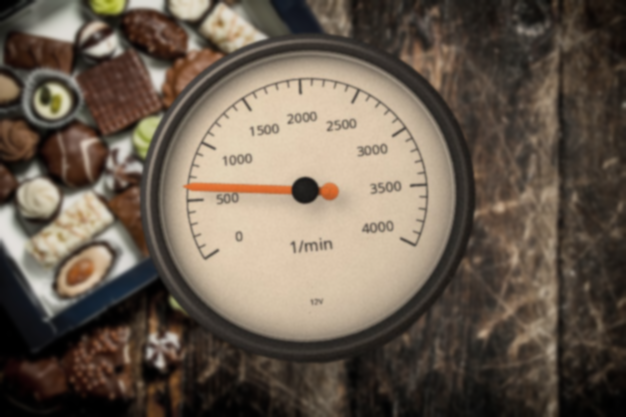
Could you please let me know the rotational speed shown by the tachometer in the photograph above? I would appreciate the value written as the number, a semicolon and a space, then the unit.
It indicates 600; rpm
